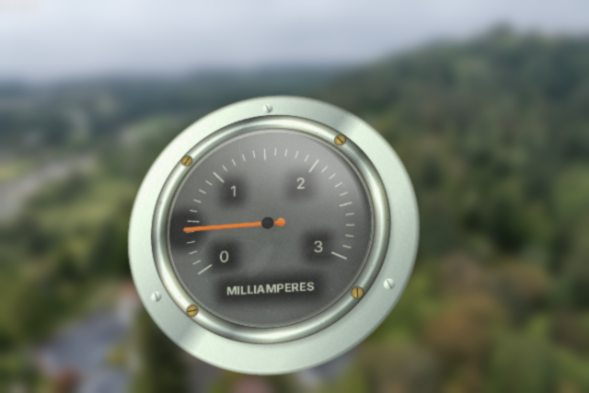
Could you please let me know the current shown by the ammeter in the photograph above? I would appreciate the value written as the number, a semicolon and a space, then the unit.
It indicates 0.4; mA
